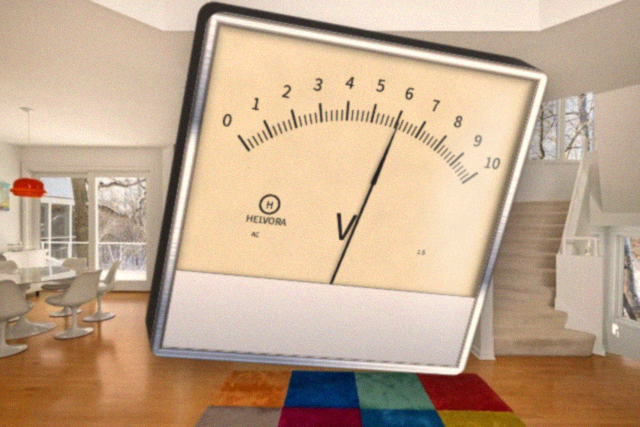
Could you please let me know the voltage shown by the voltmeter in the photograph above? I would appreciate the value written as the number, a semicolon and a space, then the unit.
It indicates 6; V
